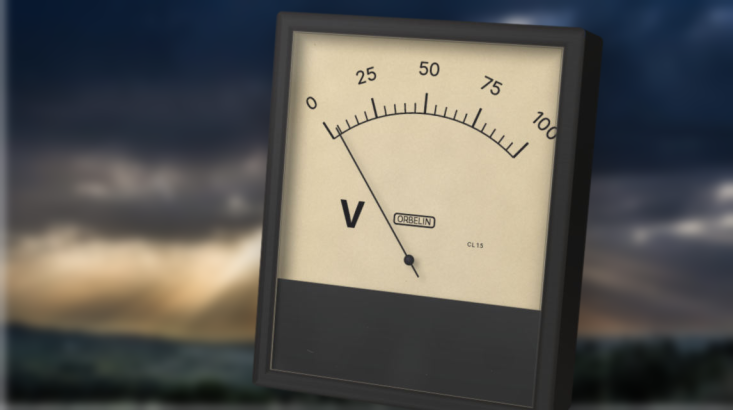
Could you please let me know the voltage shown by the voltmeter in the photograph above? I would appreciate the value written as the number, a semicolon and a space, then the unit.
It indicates 5; V
